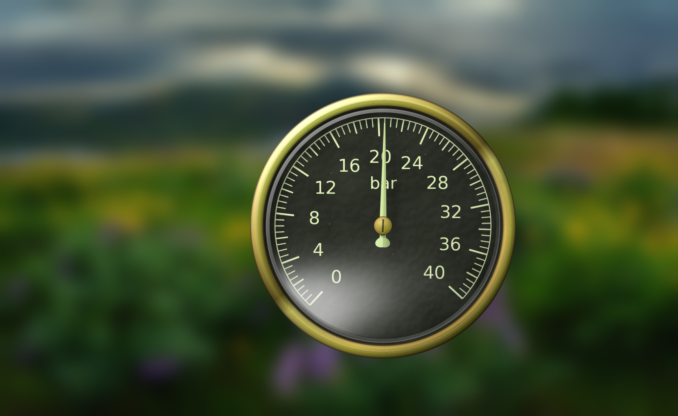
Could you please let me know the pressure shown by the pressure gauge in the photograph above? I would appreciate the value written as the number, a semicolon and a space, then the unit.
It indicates 20.5; bar
